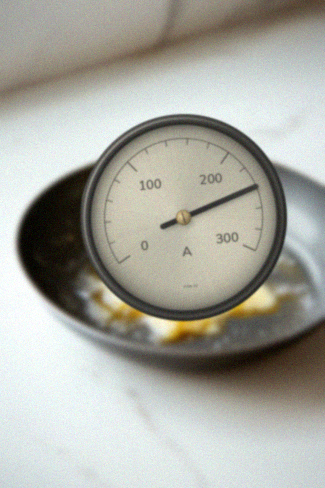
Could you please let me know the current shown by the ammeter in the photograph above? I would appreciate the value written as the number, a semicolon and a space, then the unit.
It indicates 240; A
